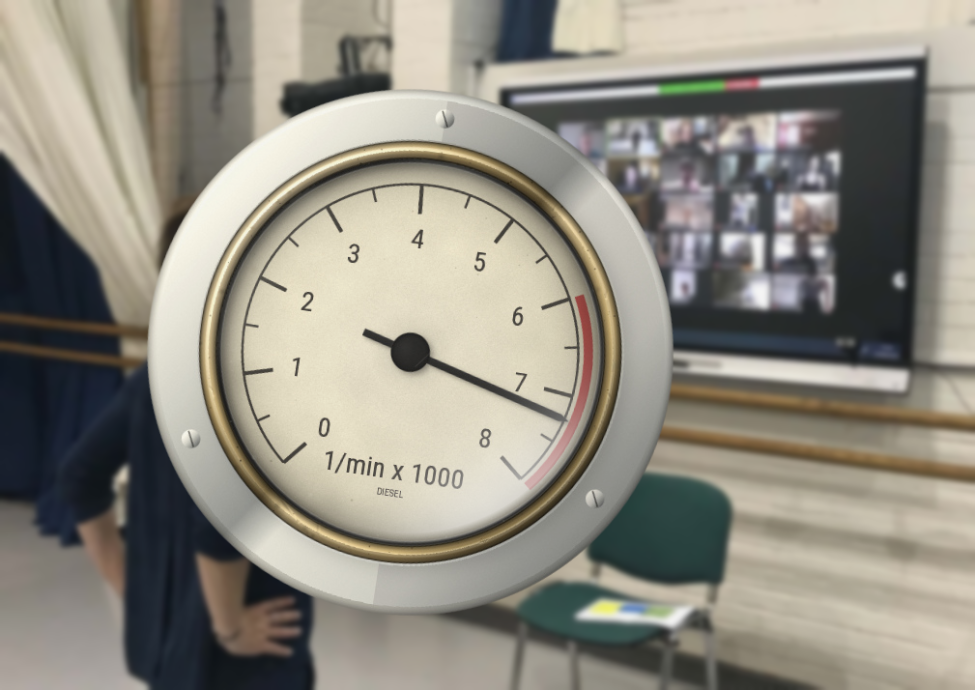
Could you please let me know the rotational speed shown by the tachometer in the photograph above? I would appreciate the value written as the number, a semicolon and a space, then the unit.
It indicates 7250; rpm
